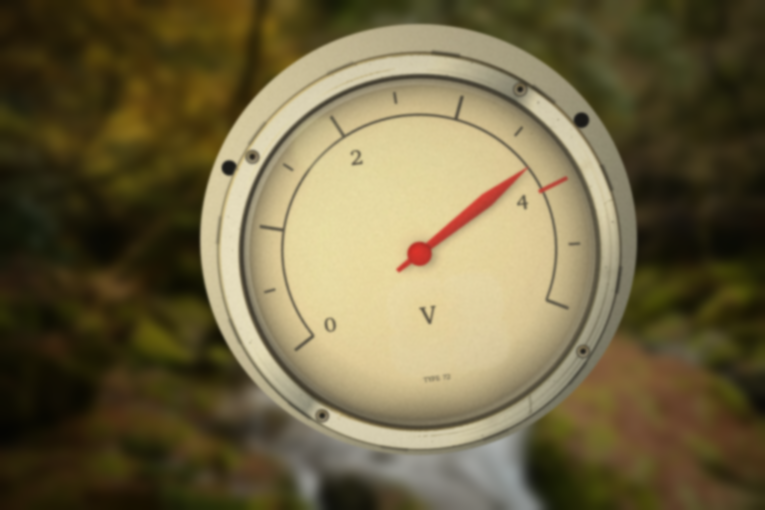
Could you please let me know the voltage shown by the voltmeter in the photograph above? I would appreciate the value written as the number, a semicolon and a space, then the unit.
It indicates 3.75; V
